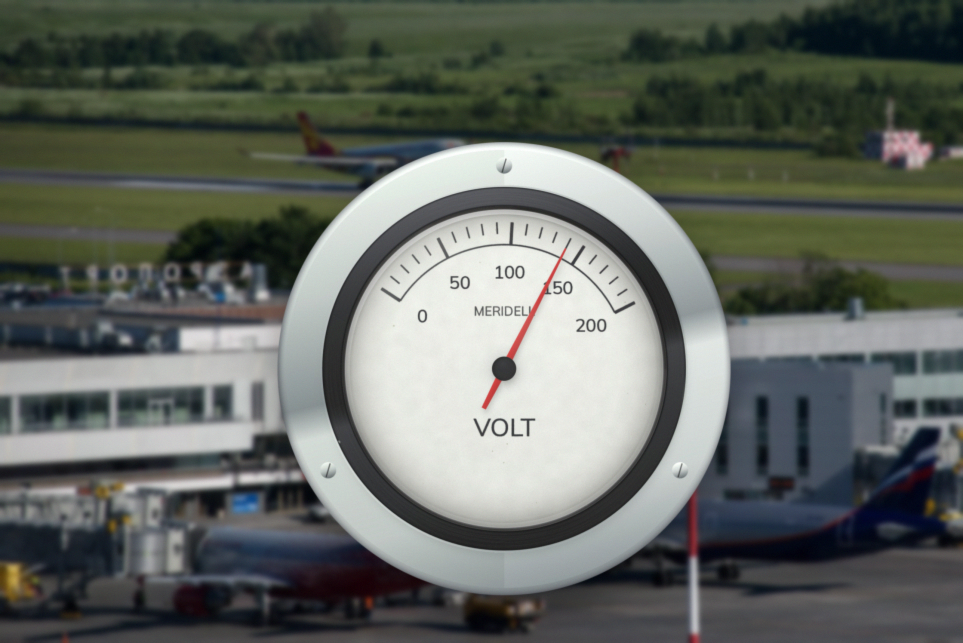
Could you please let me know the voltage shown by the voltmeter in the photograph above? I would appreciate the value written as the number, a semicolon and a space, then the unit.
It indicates 140; V
